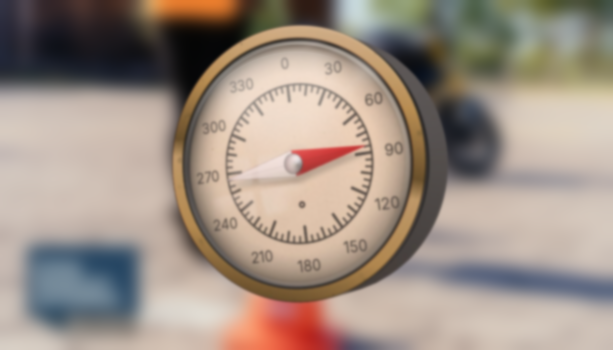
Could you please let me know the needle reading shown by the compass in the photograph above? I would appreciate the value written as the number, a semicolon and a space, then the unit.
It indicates 85; °
